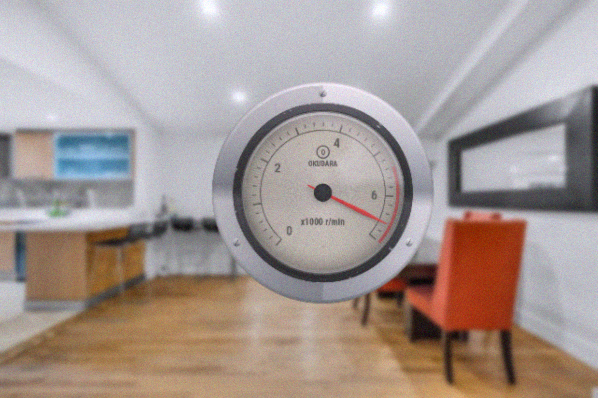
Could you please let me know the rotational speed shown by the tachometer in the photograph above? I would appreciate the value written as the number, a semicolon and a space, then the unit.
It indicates 6600; rpm
